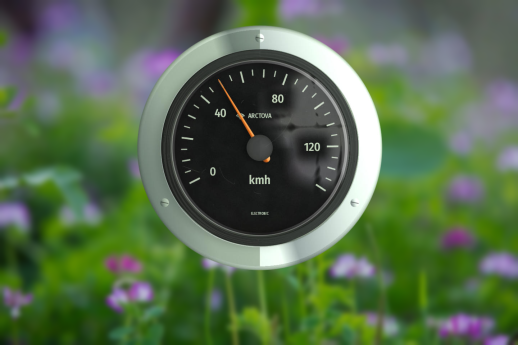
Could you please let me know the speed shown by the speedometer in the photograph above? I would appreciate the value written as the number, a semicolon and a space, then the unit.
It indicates 50; km/h
